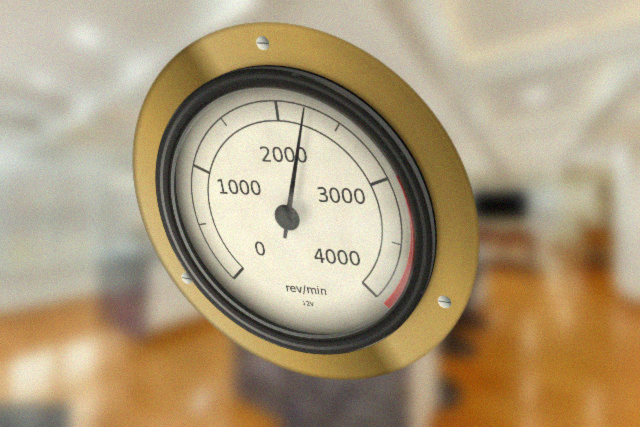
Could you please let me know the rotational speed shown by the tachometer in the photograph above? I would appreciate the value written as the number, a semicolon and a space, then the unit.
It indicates 2250; rpm
